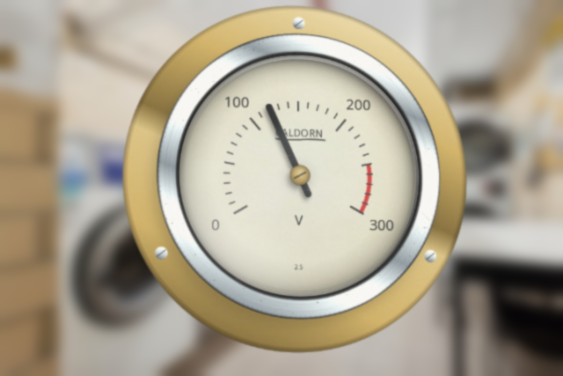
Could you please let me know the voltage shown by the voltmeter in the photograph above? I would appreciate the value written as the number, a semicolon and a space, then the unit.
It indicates 120; V
